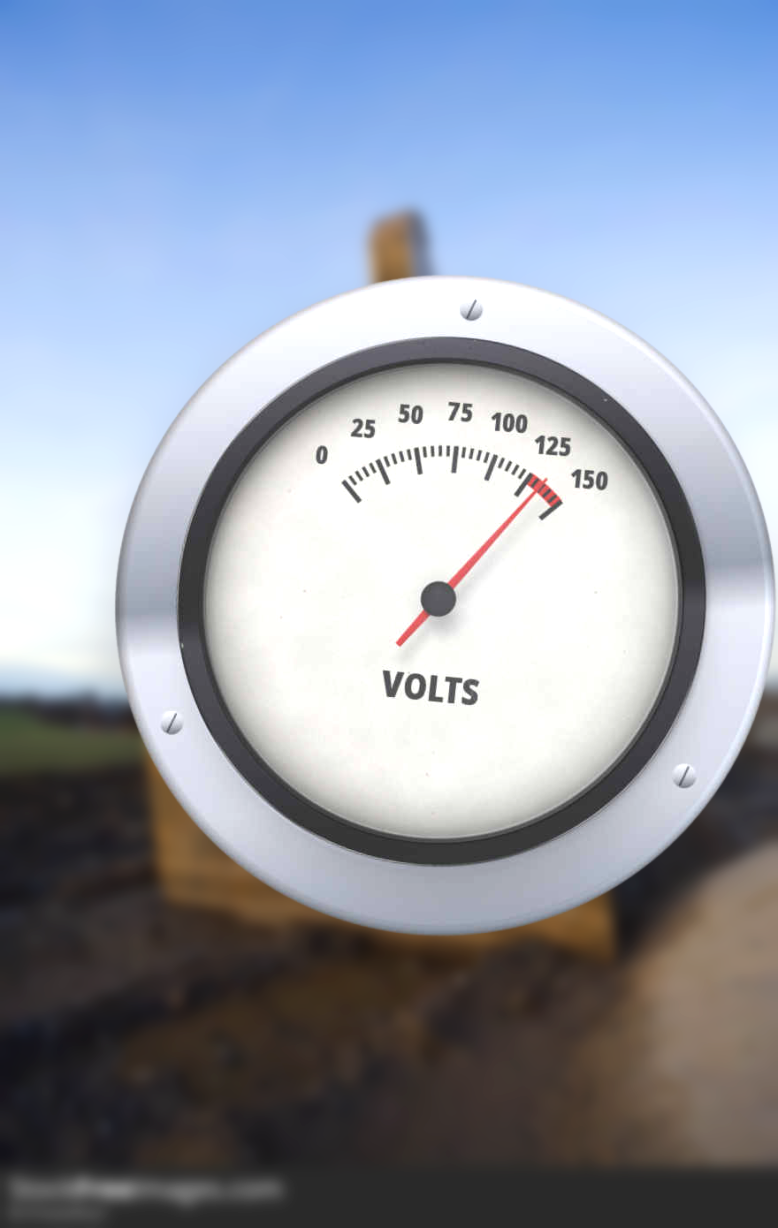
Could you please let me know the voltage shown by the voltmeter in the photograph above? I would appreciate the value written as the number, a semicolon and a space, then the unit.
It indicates 135; V
